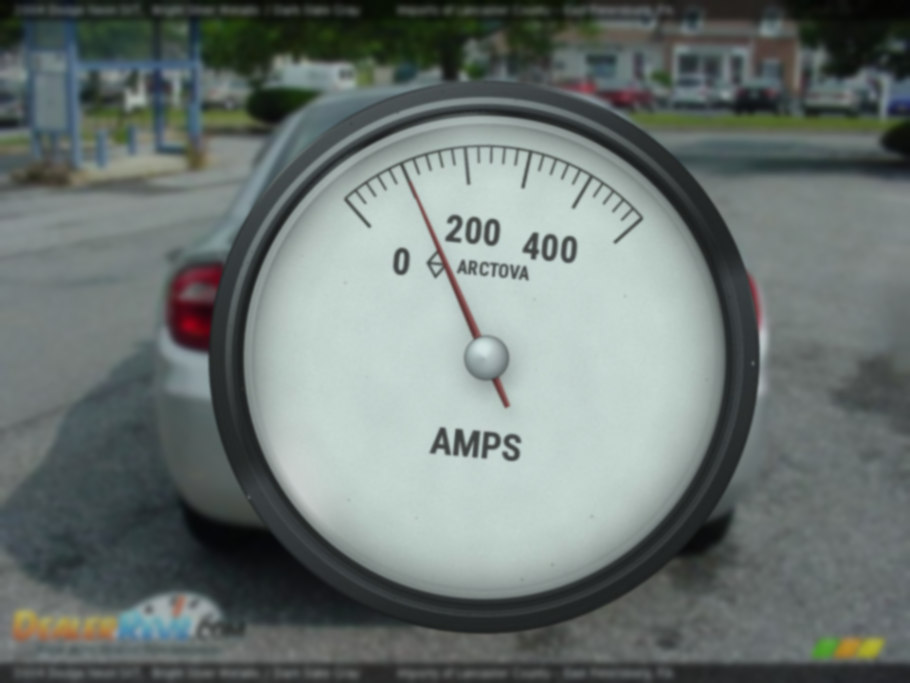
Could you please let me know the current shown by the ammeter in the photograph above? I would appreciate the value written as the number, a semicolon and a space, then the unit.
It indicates 100; A
